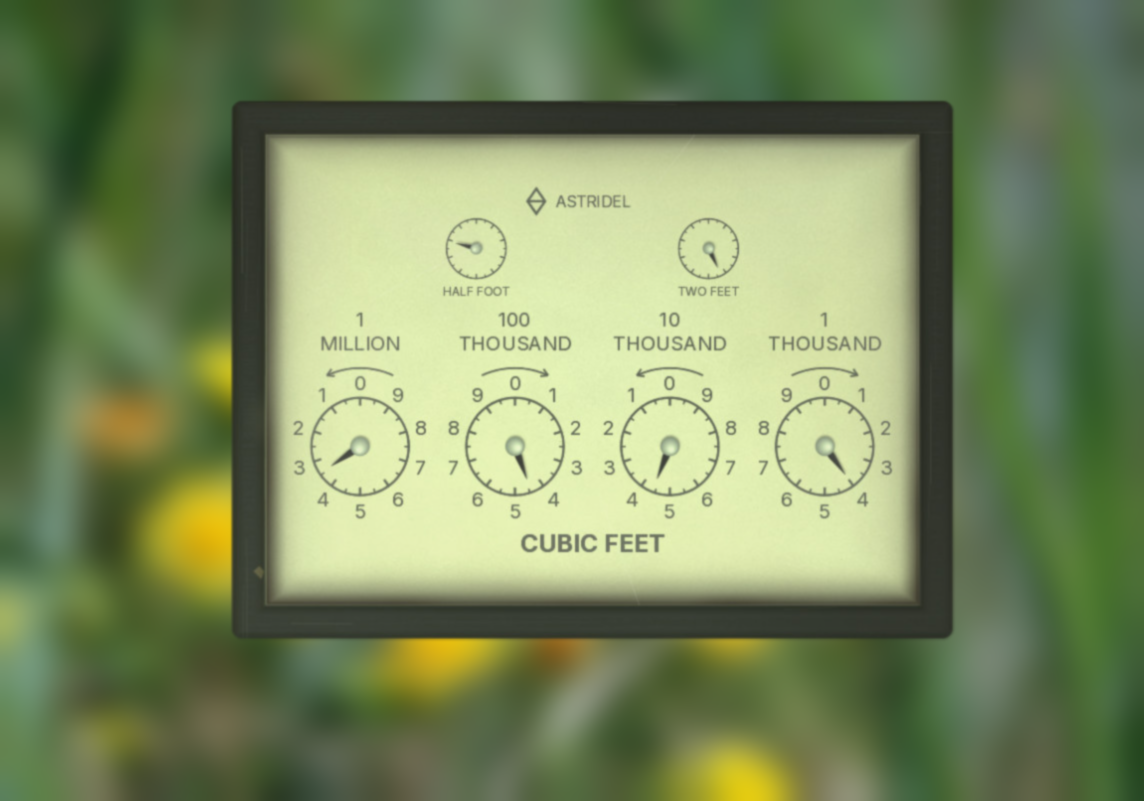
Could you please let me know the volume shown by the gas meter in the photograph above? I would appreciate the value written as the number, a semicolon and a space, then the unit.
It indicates 344400; ft³
